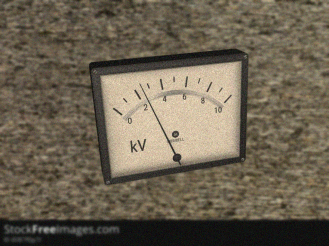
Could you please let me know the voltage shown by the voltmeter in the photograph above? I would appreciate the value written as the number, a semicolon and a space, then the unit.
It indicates 2.5; kV
